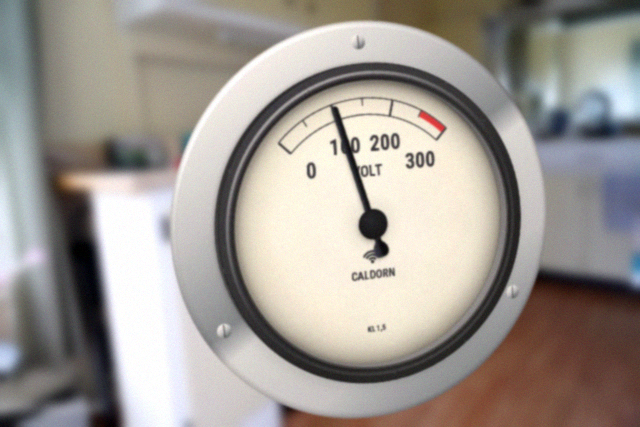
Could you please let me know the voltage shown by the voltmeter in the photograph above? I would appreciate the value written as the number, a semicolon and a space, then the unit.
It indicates 100; V
